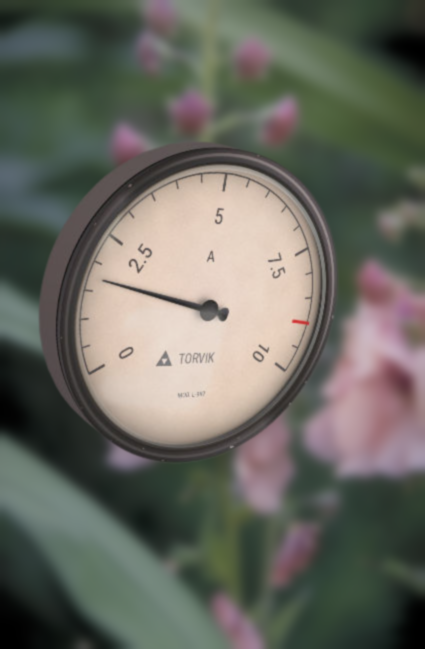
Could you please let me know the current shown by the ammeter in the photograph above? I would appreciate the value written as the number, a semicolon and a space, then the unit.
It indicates 1.75; A
